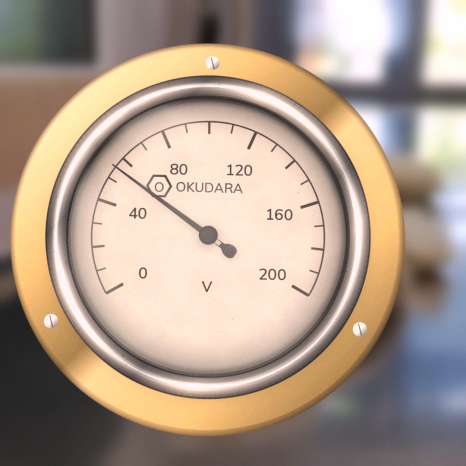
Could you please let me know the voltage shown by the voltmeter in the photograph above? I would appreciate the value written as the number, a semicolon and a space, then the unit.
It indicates 55; V
